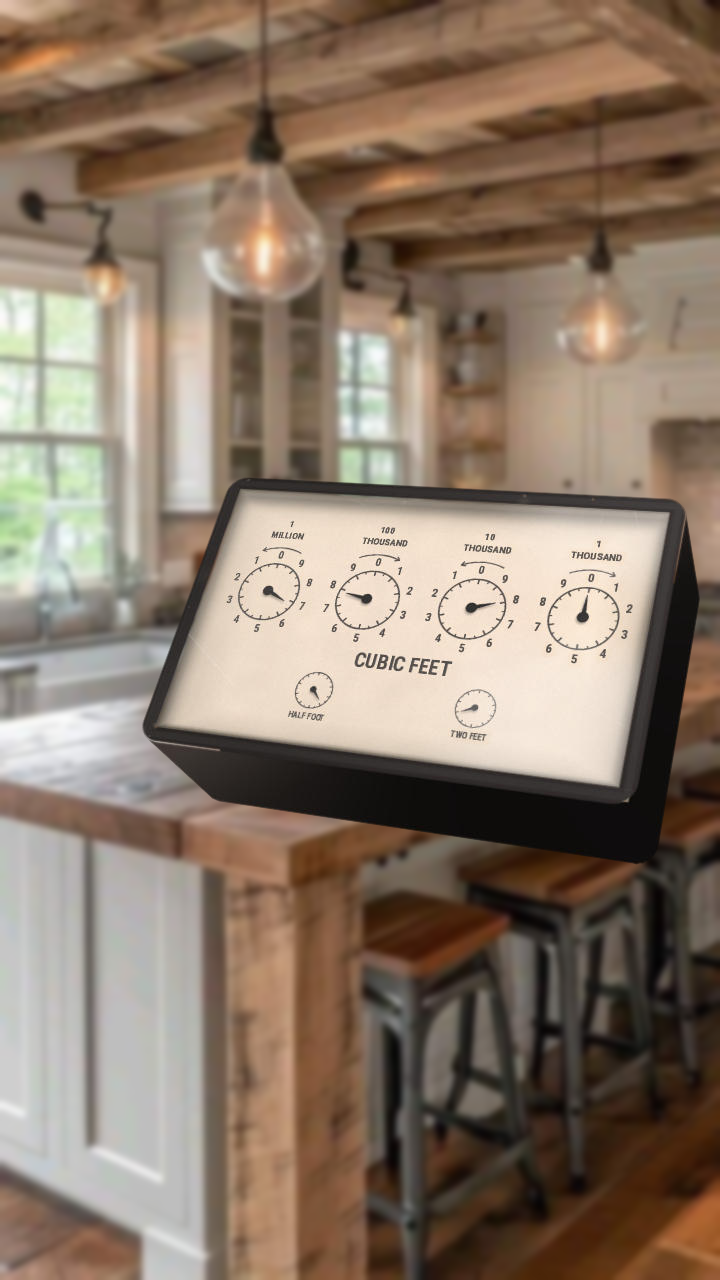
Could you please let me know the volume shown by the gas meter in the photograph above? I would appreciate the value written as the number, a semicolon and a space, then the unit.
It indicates 678000; ft³
